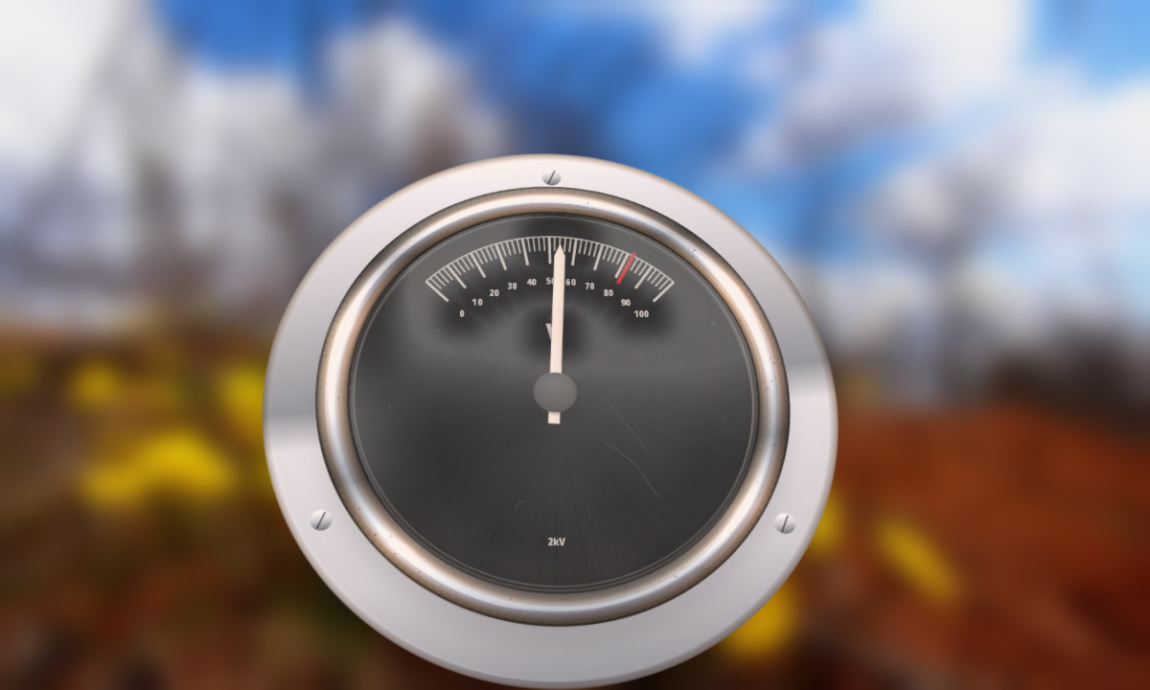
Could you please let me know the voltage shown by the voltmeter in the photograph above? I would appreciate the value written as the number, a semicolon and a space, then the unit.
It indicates 54; V
